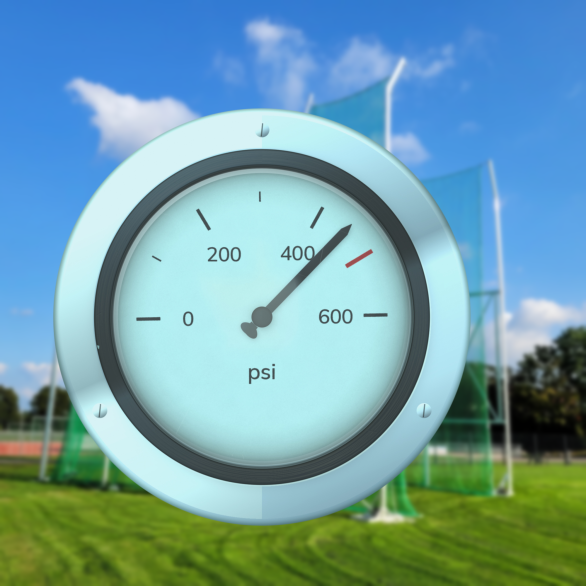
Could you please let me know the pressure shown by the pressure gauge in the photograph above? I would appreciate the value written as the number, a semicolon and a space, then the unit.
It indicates 450; psi
